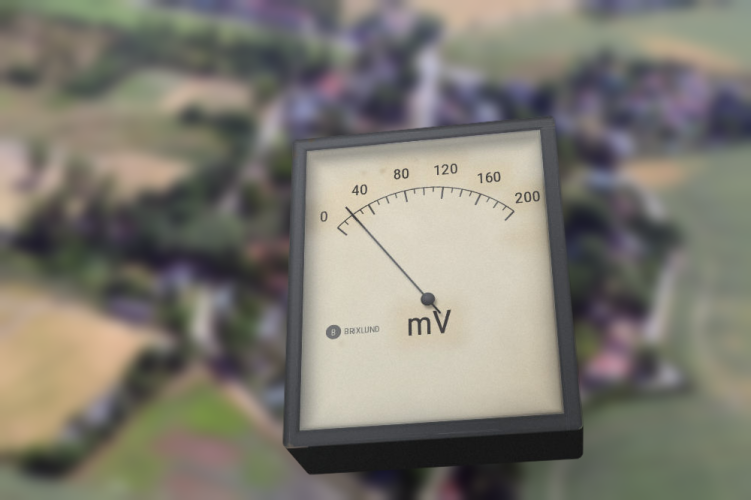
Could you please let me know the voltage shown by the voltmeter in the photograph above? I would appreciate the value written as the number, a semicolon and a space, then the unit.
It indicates 20; mV
